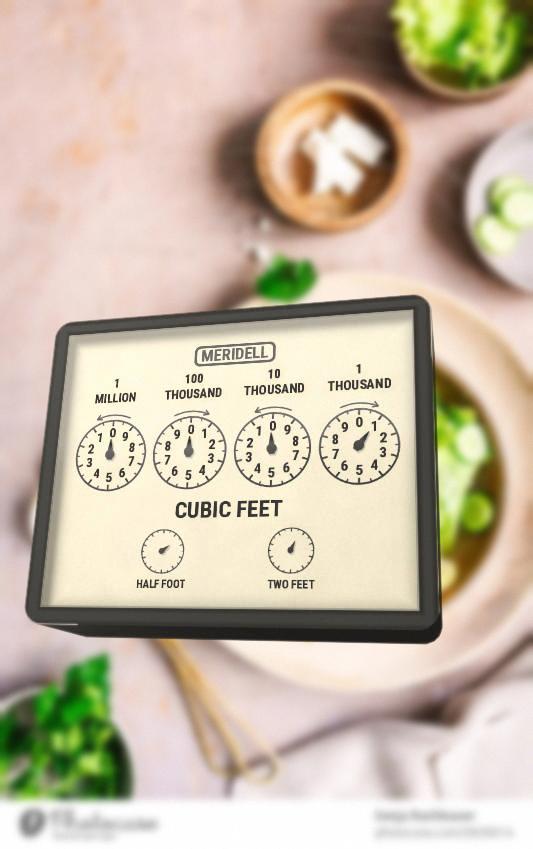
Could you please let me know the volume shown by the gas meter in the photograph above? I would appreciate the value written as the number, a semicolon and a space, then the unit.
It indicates 100; ft³
